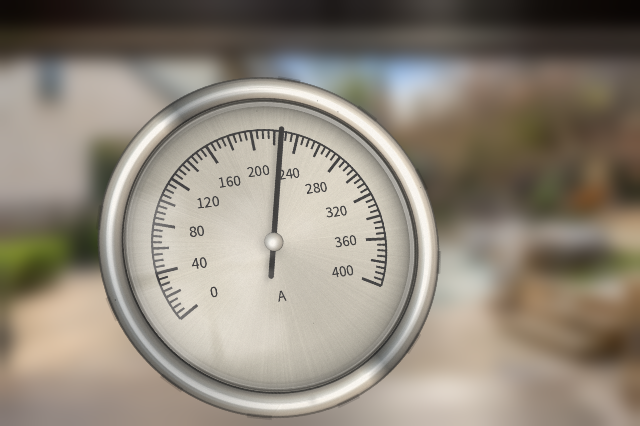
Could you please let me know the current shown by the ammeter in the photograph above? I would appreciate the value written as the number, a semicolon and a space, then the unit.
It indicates 225; A
